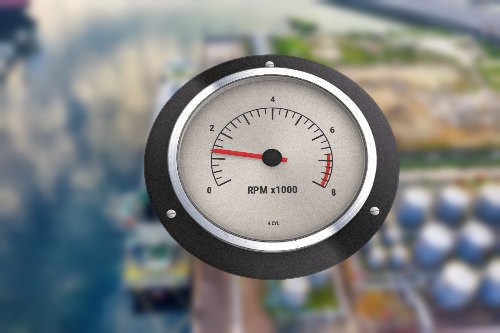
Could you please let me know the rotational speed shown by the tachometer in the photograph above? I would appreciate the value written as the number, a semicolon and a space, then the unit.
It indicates 1250; rpm
